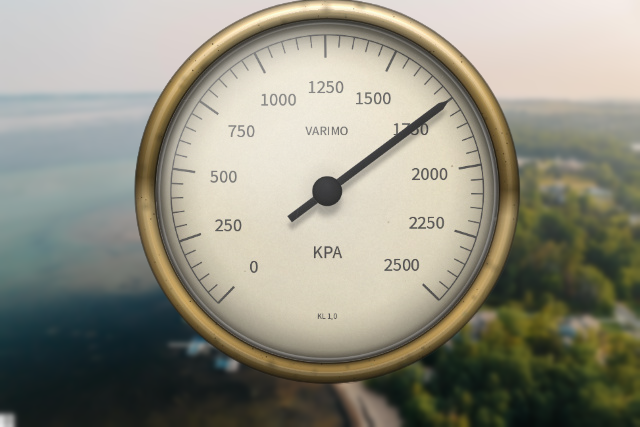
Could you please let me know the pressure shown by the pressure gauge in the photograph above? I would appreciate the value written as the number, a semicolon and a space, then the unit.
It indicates 1750; kPa
